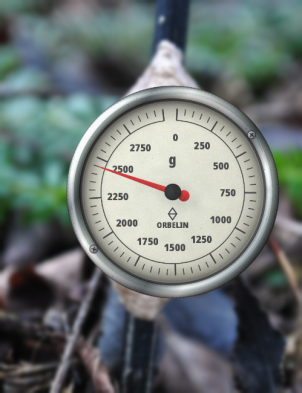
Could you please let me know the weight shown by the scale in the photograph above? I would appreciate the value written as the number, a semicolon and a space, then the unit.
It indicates 2450; g
